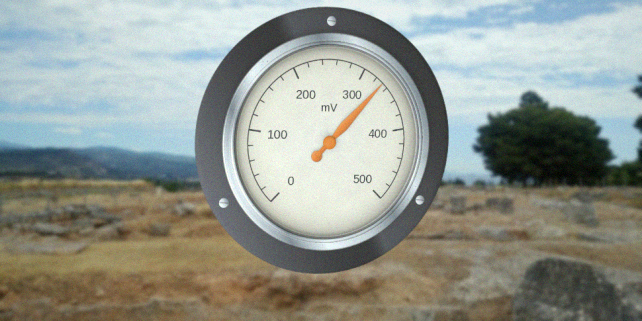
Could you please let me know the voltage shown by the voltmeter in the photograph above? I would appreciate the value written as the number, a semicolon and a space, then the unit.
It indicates 330; mV
